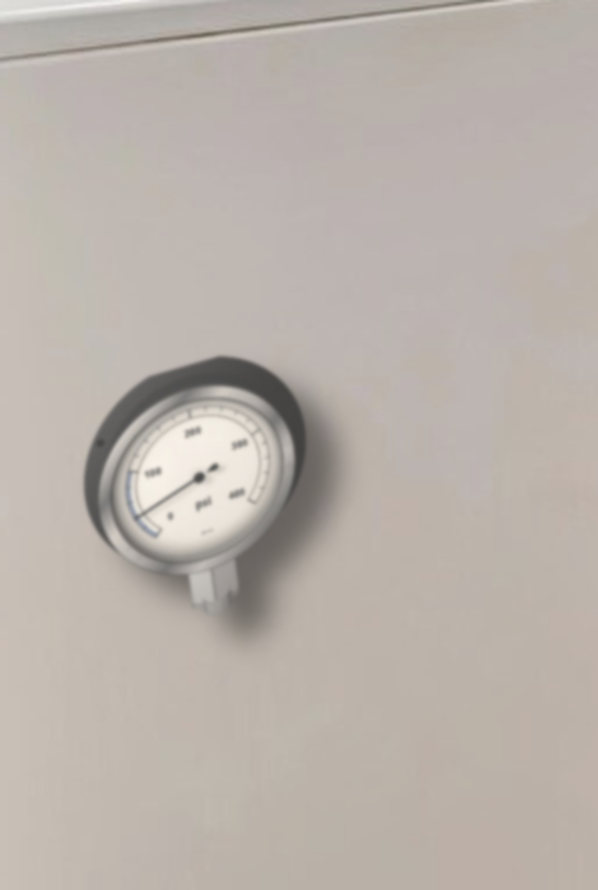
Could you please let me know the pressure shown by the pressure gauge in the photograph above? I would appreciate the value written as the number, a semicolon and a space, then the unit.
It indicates 40; psi
